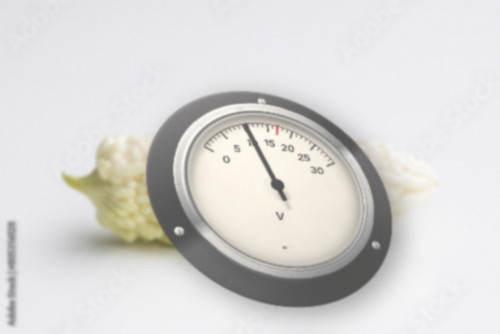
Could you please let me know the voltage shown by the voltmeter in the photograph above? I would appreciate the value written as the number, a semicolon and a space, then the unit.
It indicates 10; V
